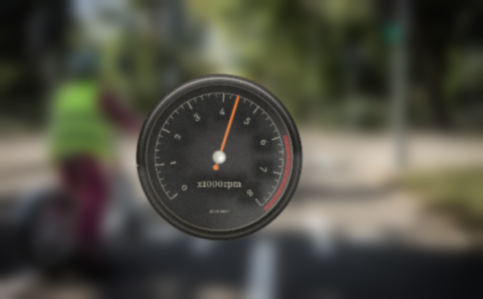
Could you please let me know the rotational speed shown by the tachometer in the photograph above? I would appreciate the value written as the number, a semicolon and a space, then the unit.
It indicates 4400; rpm
